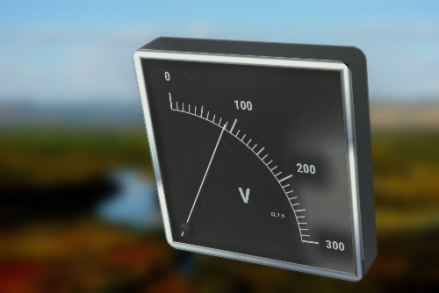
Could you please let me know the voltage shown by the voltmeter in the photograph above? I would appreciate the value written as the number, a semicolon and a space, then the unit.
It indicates 90; V
